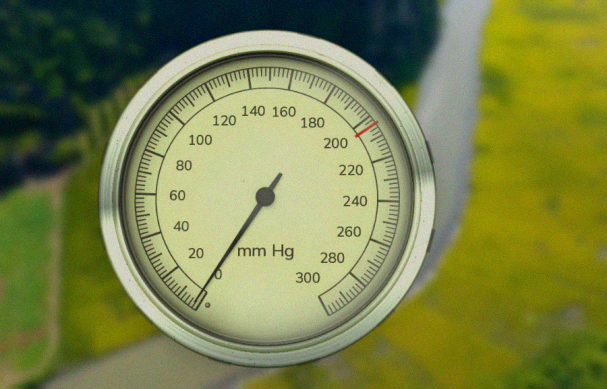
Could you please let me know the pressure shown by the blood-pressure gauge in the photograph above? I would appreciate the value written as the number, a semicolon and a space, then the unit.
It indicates 2; mmHg
